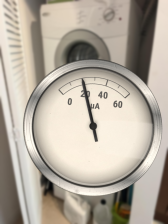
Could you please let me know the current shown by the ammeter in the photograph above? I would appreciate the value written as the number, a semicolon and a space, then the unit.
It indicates 20; µA
